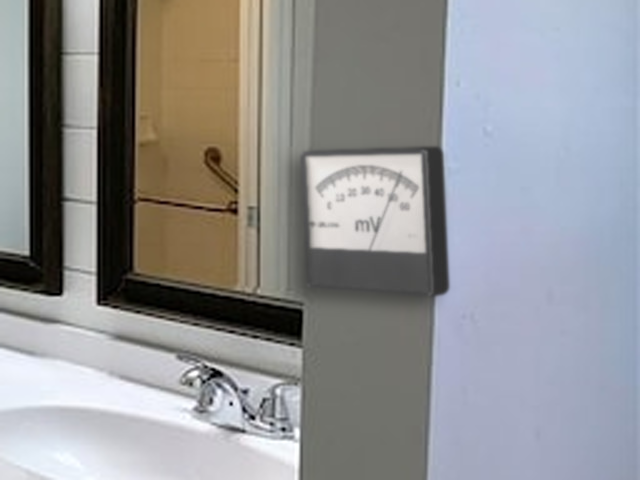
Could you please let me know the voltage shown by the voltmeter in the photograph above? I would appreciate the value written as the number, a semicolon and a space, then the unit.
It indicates 50; mV
